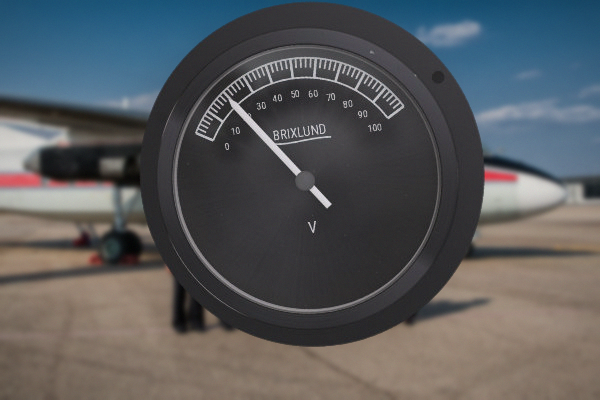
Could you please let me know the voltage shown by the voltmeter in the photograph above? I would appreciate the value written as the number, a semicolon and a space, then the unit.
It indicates 20; V
